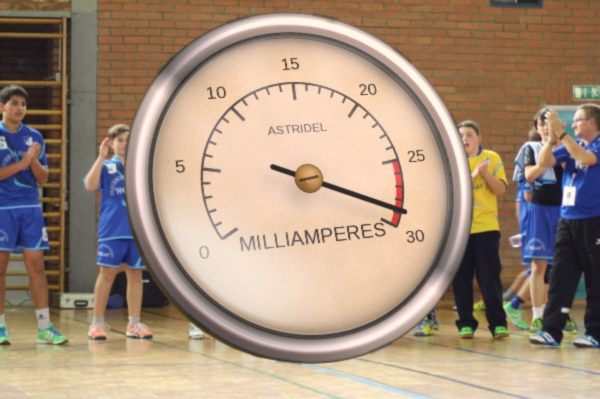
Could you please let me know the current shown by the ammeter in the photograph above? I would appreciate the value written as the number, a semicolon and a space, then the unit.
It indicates 29; mA
